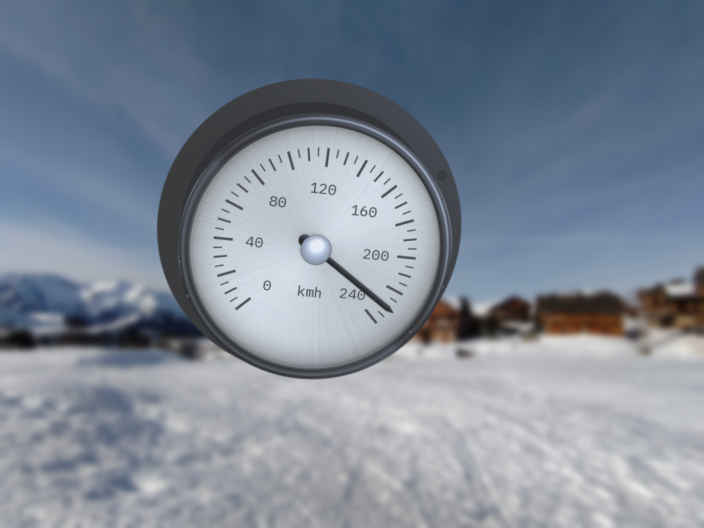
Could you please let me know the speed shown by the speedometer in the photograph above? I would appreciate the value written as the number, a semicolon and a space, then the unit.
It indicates 230; km/h
